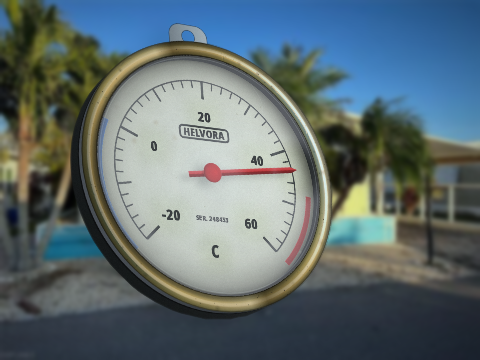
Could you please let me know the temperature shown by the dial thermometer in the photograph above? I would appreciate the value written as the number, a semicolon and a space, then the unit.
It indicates 44; °C
